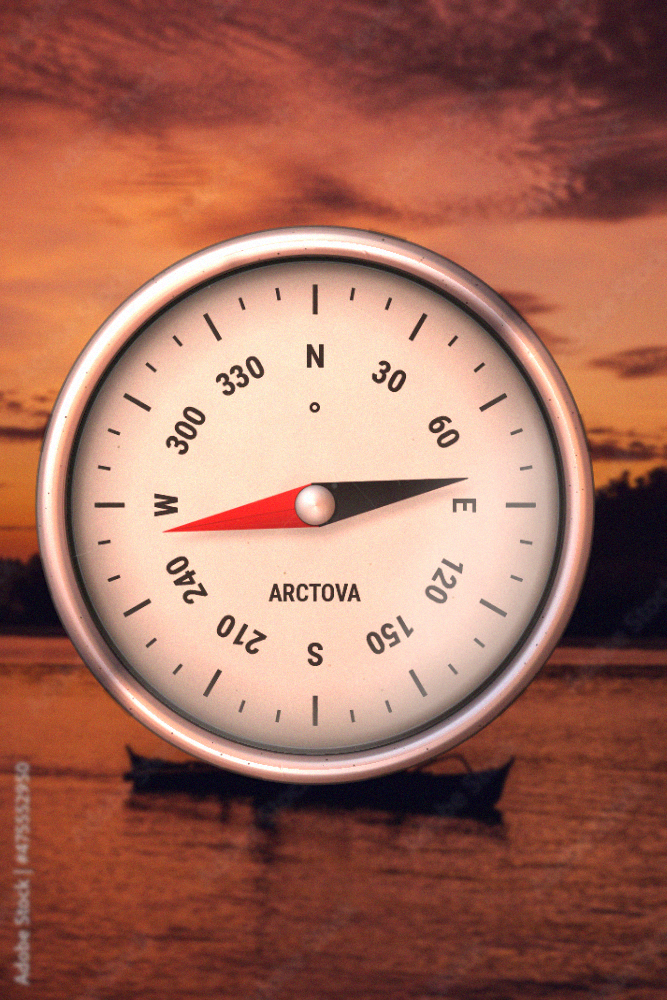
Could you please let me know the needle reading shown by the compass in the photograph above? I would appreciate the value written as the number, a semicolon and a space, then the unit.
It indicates 260; °
